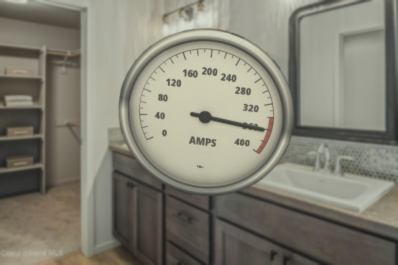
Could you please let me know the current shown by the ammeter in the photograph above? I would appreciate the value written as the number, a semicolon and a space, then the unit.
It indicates 360; A
